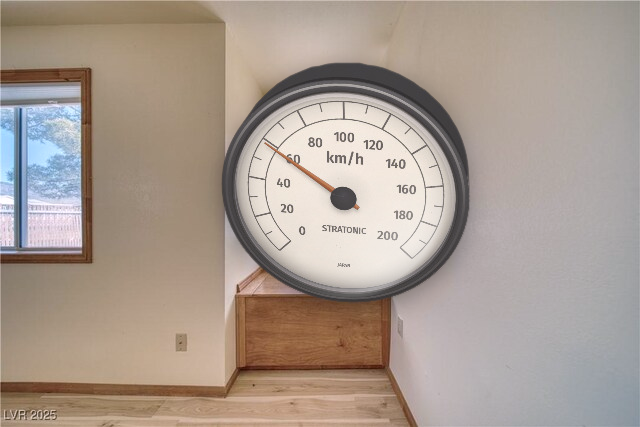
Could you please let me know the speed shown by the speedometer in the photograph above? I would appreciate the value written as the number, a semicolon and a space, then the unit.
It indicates 60; km/h
